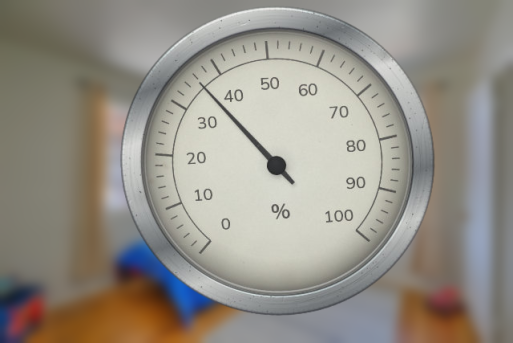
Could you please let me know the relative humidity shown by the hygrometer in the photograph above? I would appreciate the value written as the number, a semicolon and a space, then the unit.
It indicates 36; %
